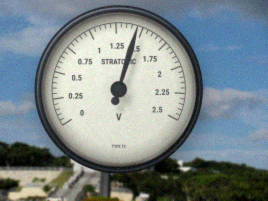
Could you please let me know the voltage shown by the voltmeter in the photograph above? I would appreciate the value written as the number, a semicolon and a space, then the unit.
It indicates 1.45; V
